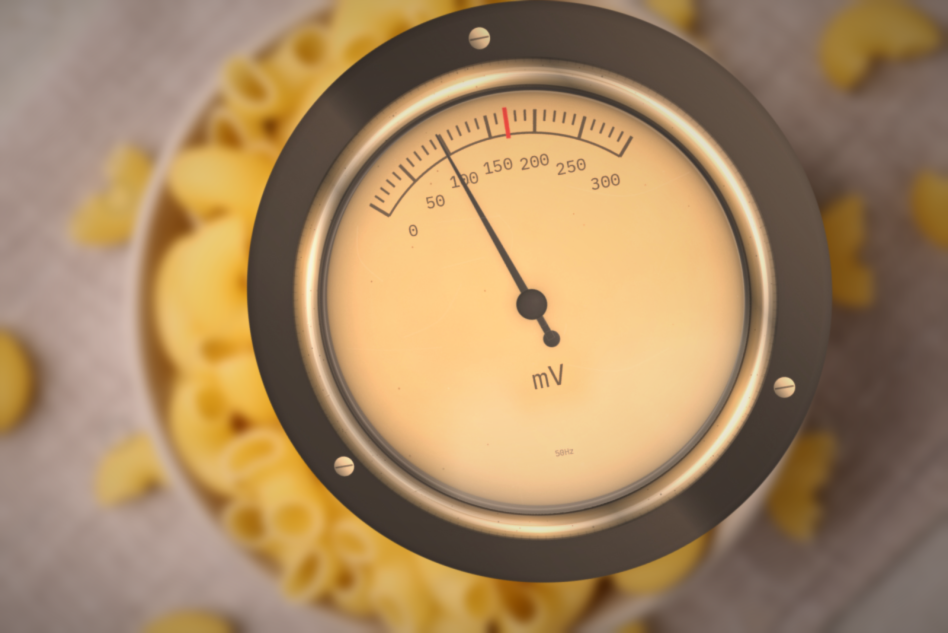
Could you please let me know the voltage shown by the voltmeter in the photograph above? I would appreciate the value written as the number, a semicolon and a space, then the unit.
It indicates 100; mV
